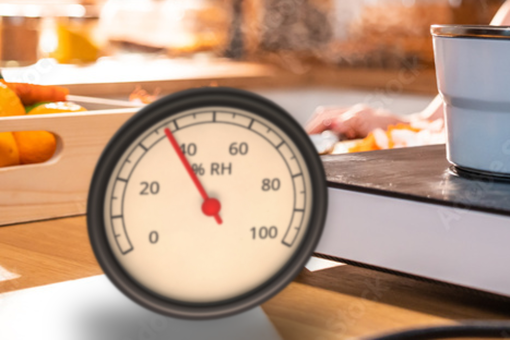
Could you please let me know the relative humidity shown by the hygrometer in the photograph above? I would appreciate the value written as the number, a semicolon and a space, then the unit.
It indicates 37.5; %
